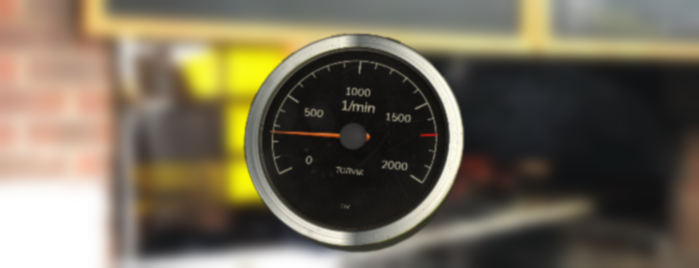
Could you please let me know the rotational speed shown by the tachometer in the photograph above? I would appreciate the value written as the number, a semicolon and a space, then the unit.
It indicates 250; rpm
